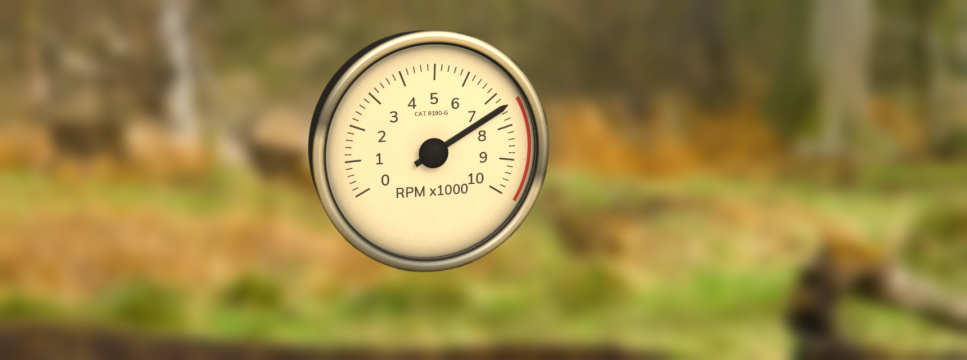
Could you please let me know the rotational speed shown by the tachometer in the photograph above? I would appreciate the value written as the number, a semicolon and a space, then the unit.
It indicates 7400; rpm
